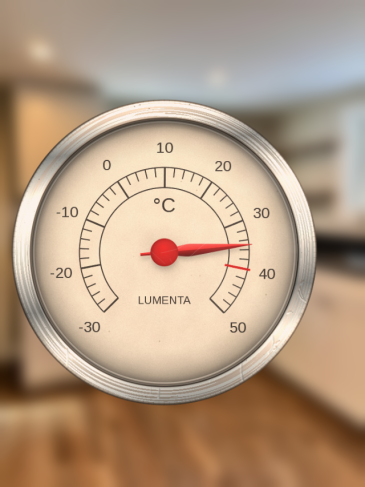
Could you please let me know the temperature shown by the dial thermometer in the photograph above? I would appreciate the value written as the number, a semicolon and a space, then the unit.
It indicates 35; °C
